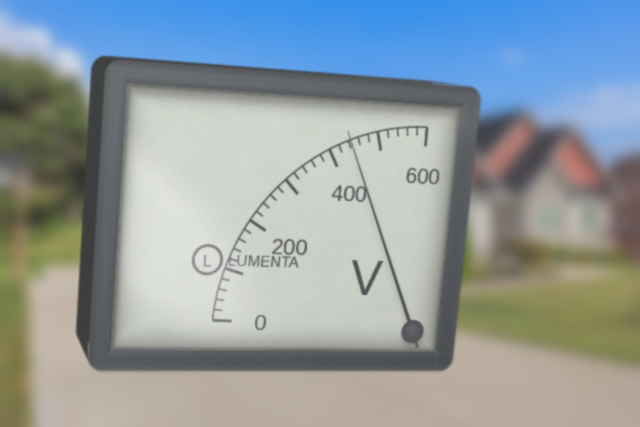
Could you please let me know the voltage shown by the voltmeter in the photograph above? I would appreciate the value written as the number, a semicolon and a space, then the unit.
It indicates 440; V
